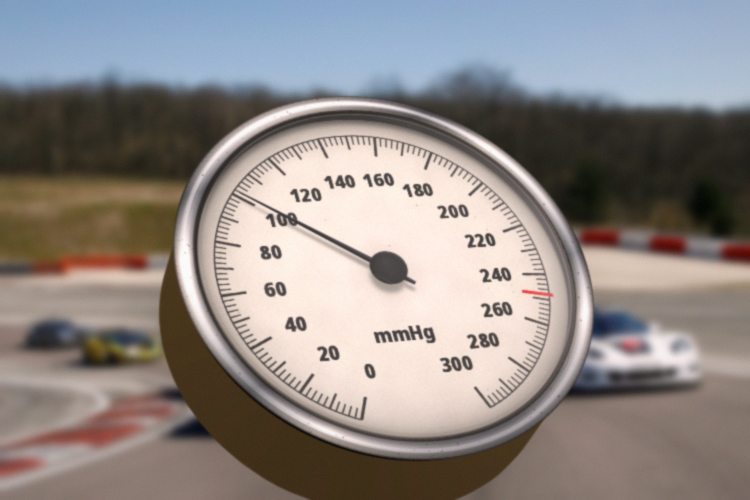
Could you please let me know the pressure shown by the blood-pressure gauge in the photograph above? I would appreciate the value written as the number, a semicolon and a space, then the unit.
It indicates 100; mmHg
